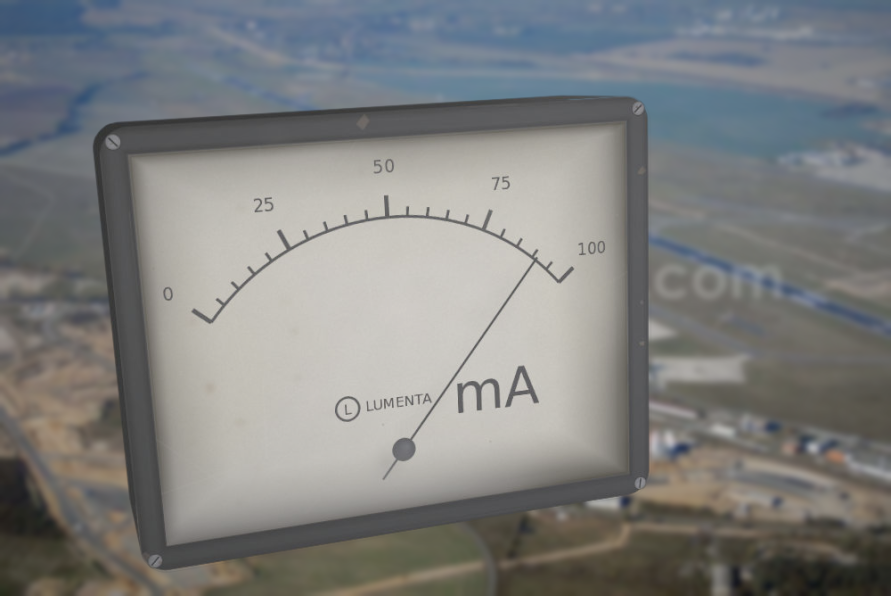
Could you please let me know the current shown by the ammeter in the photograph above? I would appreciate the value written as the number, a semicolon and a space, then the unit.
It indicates 90; mA
